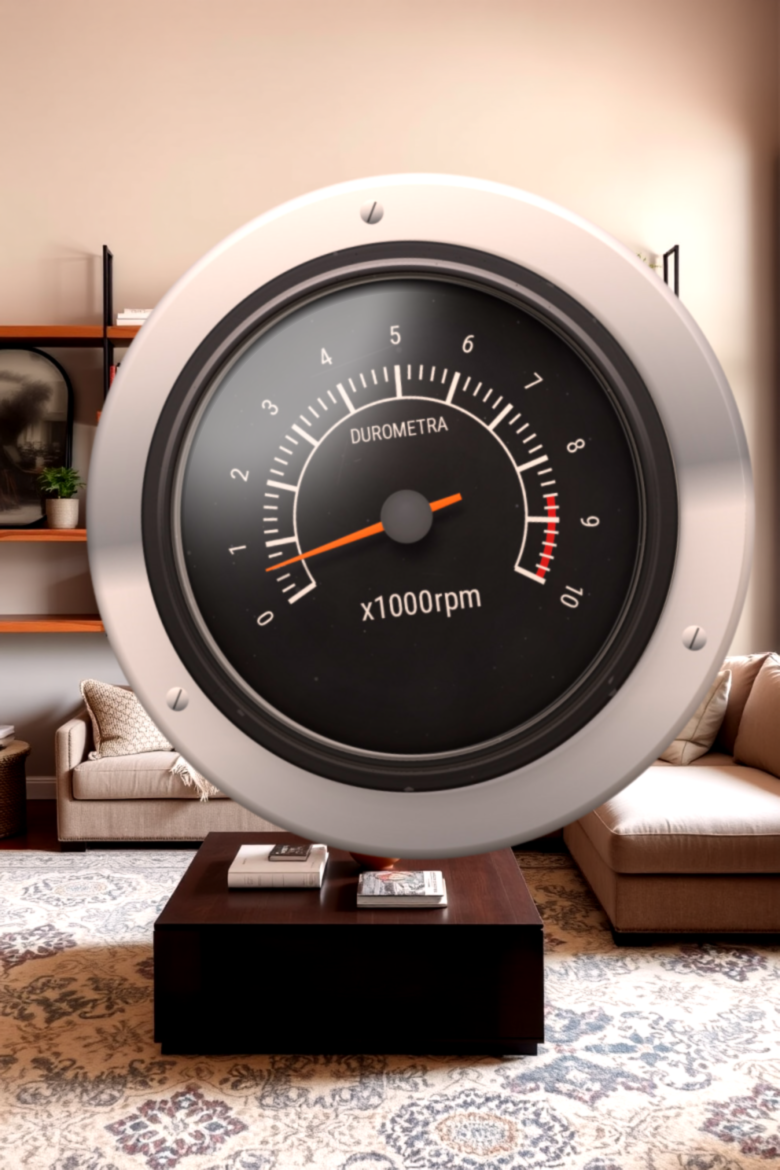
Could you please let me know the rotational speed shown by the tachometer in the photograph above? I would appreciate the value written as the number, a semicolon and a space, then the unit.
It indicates 600; rpm
